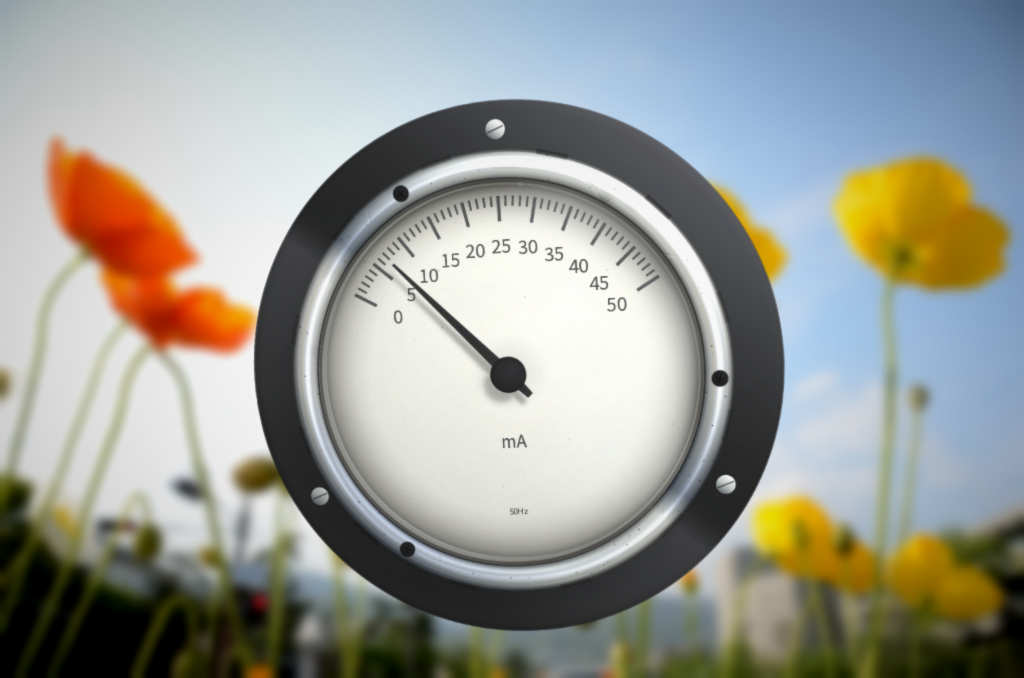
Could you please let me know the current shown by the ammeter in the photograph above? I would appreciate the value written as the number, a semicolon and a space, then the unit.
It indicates 7; mA
